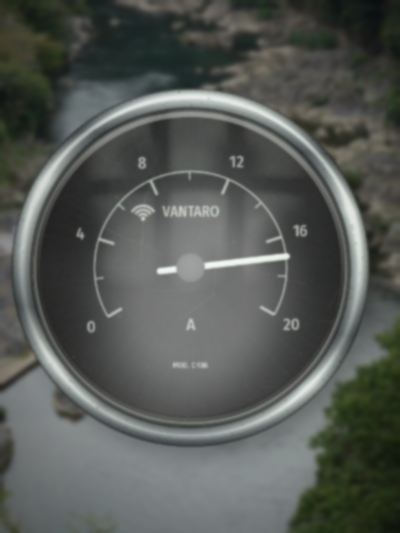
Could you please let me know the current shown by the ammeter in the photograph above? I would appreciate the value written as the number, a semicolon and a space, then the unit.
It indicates 17; A
